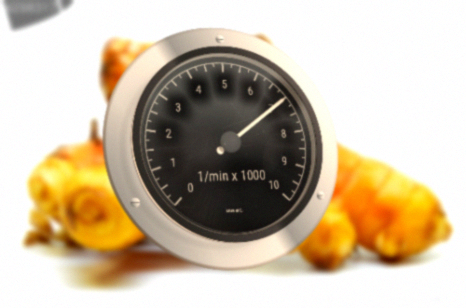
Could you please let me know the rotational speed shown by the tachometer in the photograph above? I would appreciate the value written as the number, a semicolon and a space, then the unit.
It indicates 7000; rpm
